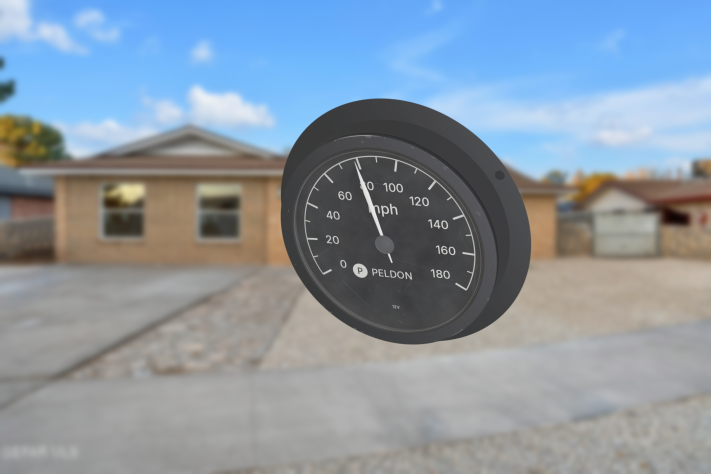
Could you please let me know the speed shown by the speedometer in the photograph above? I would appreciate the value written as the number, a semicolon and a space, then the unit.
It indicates 80; mph
